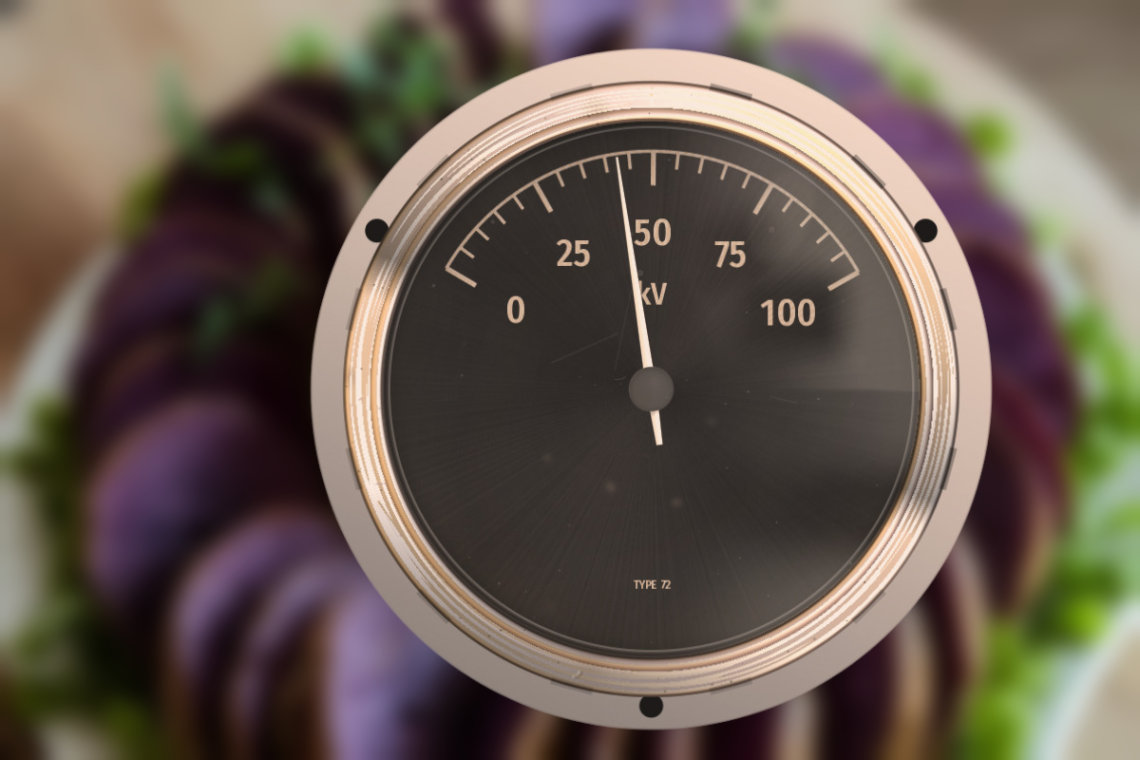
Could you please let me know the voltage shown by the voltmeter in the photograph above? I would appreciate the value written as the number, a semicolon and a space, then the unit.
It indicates 42.5; kV
